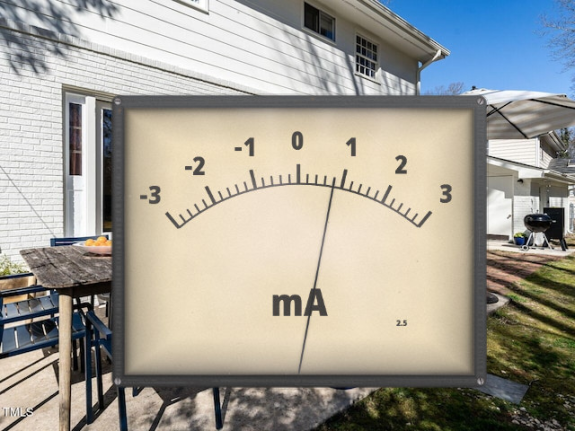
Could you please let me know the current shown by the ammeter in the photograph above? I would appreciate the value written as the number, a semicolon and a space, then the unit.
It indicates 0.8; mA
